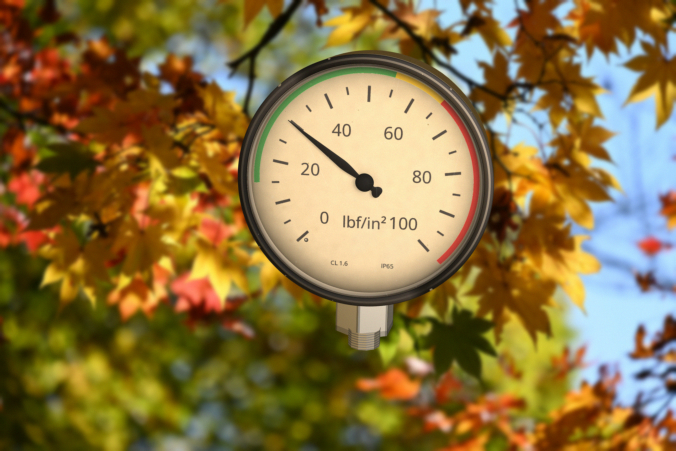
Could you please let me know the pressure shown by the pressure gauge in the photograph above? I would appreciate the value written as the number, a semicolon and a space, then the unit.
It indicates 30; psi
